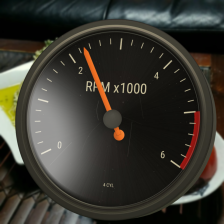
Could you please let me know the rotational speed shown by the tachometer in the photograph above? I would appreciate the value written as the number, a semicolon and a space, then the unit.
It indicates 2300; rpm
